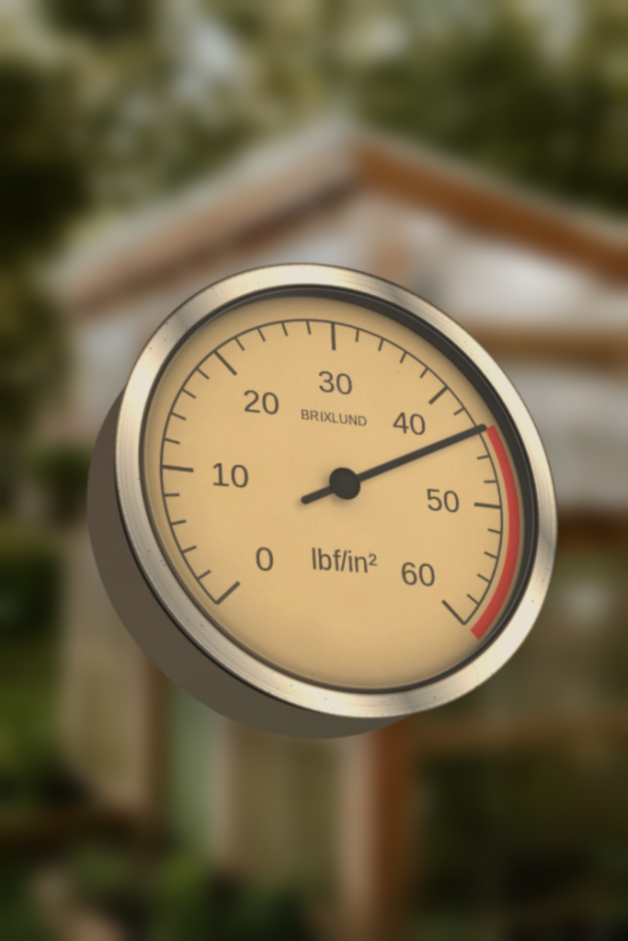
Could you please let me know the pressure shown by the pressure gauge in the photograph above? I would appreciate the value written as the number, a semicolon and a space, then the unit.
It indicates 44; psi
